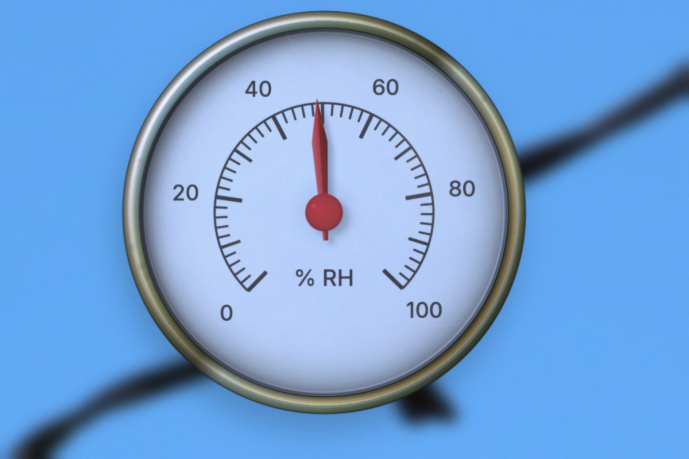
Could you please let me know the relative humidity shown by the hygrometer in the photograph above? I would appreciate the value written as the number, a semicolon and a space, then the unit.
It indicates 49; %
